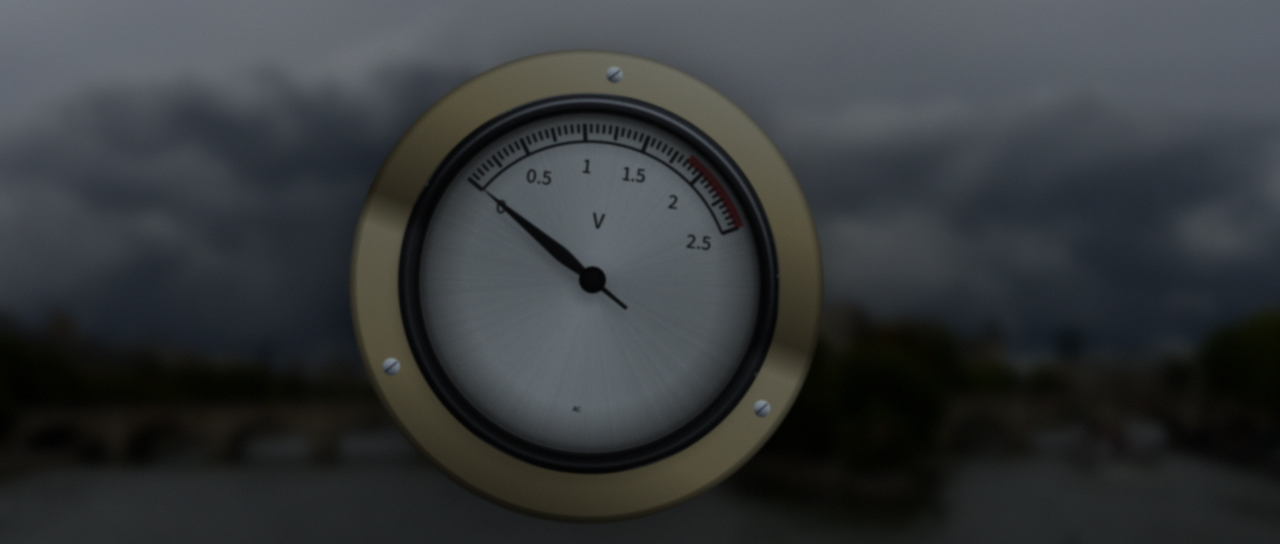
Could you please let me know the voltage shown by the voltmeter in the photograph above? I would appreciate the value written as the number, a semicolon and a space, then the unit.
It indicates 0; V
